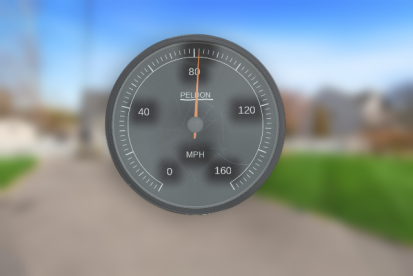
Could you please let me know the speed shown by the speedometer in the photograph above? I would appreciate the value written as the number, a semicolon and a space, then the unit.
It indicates 82; mph
